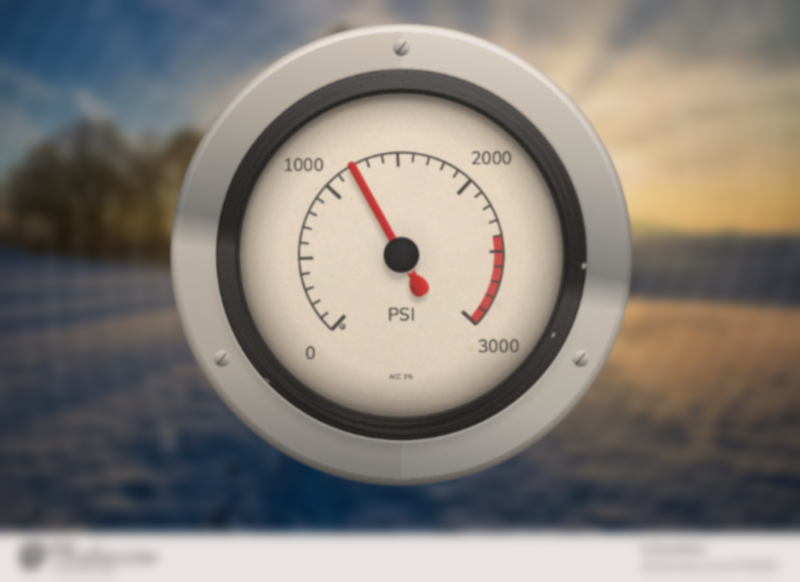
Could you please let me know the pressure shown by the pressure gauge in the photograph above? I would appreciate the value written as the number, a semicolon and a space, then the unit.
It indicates 1200; psi
